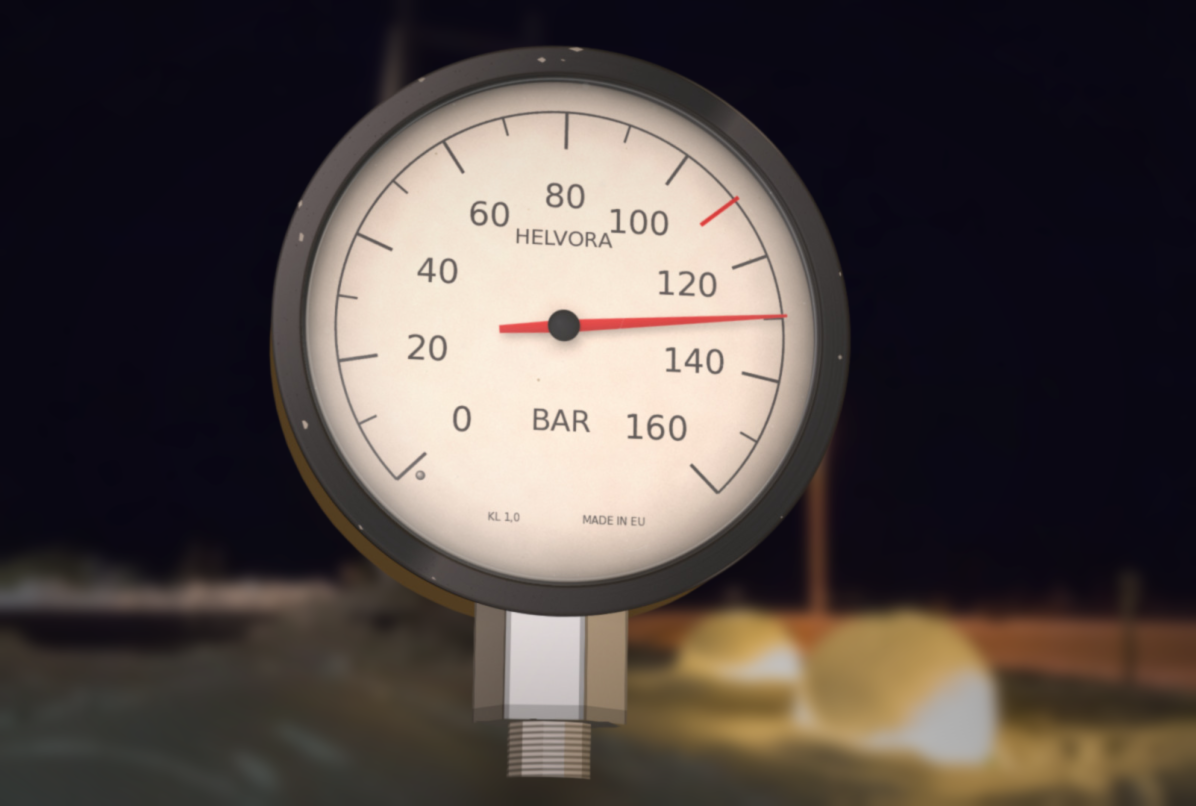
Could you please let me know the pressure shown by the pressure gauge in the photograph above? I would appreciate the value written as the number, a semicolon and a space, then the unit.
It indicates 130; bar
